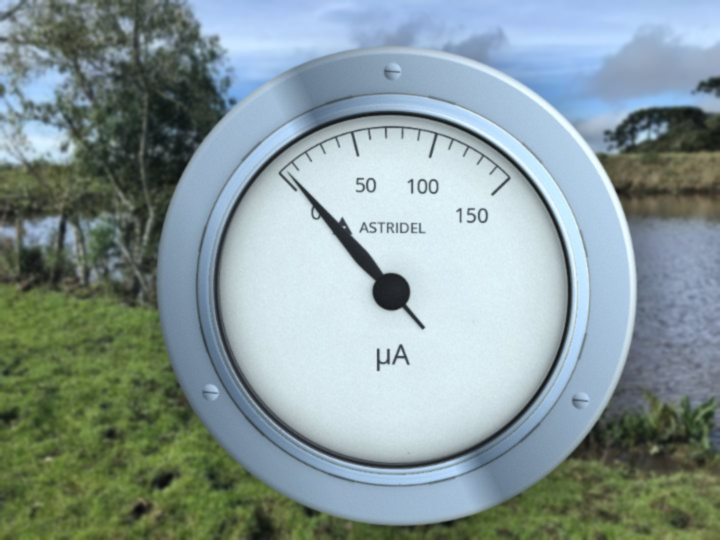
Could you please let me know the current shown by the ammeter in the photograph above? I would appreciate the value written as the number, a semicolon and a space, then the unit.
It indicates 5; µA
